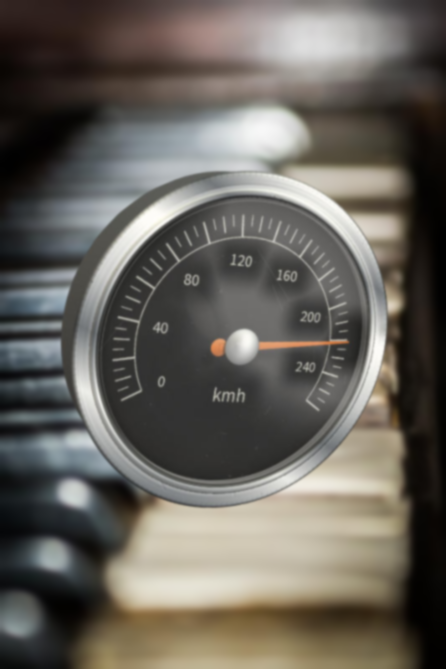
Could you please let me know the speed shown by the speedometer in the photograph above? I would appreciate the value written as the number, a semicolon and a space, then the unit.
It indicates 220; km/h
